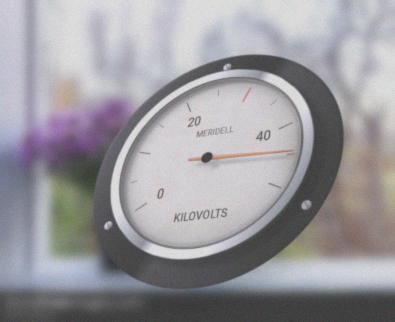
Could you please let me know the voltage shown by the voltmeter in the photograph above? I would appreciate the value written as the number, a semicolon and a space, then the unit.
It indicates 45; kV
